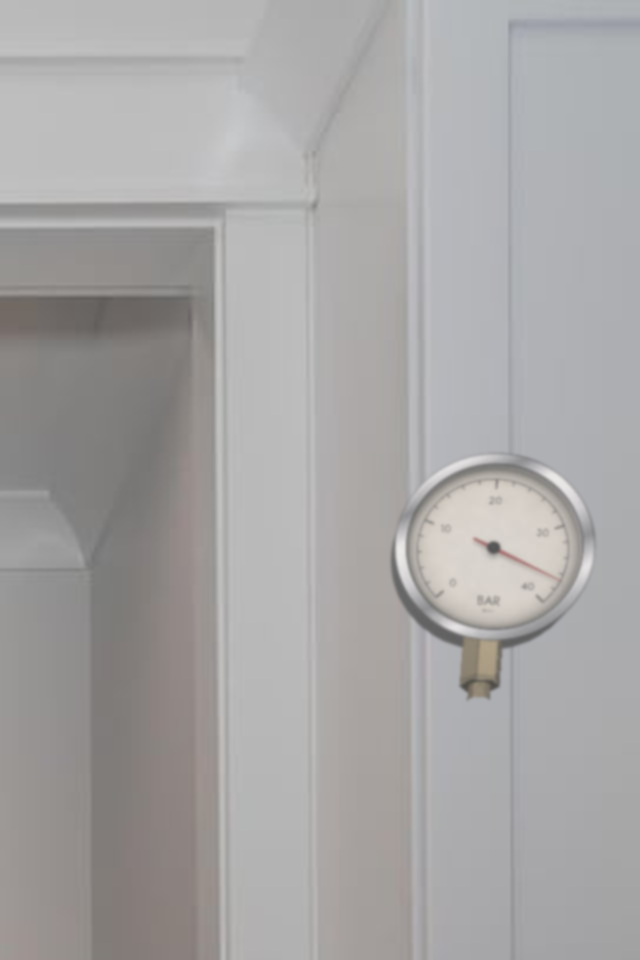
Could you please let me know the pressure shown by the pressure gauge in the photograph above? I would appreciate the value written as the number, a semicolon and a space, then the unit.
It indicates 37; bar
